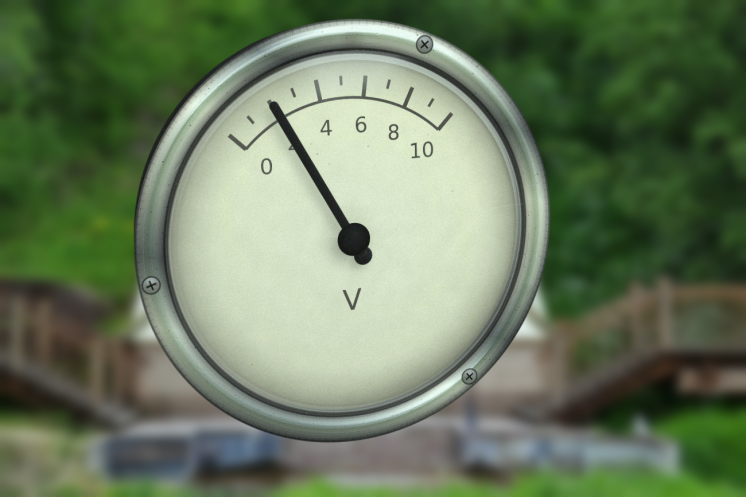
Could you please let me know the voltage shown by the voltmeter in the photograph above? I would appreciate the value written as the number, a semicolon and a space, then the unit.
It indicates 2; V
